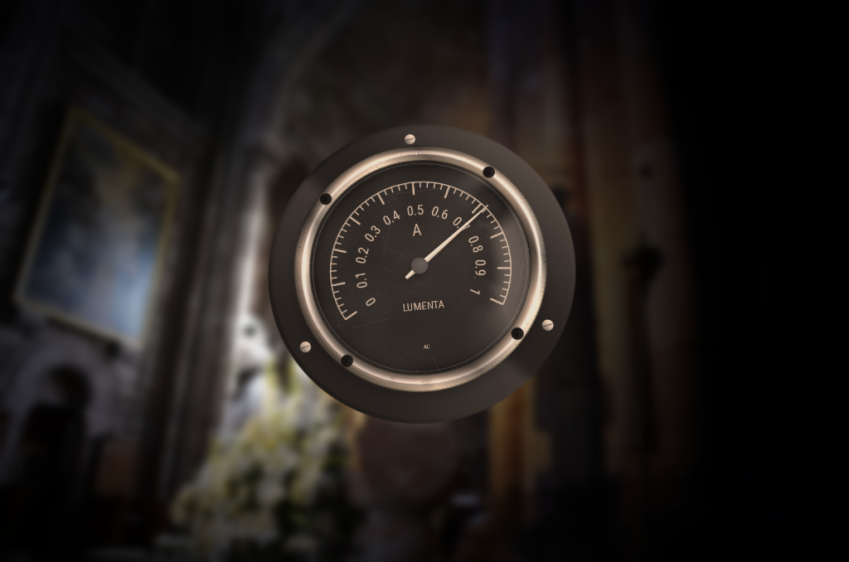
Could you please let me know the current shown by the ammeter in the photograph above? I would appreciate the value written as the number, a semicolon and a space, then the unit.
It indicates 0.72; A
